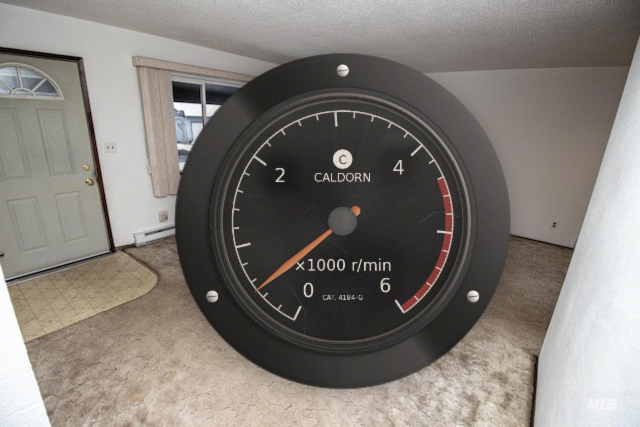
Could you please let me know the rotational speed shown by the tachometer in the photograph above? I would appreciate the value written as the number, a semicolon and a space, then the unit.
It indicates 500; rpm
